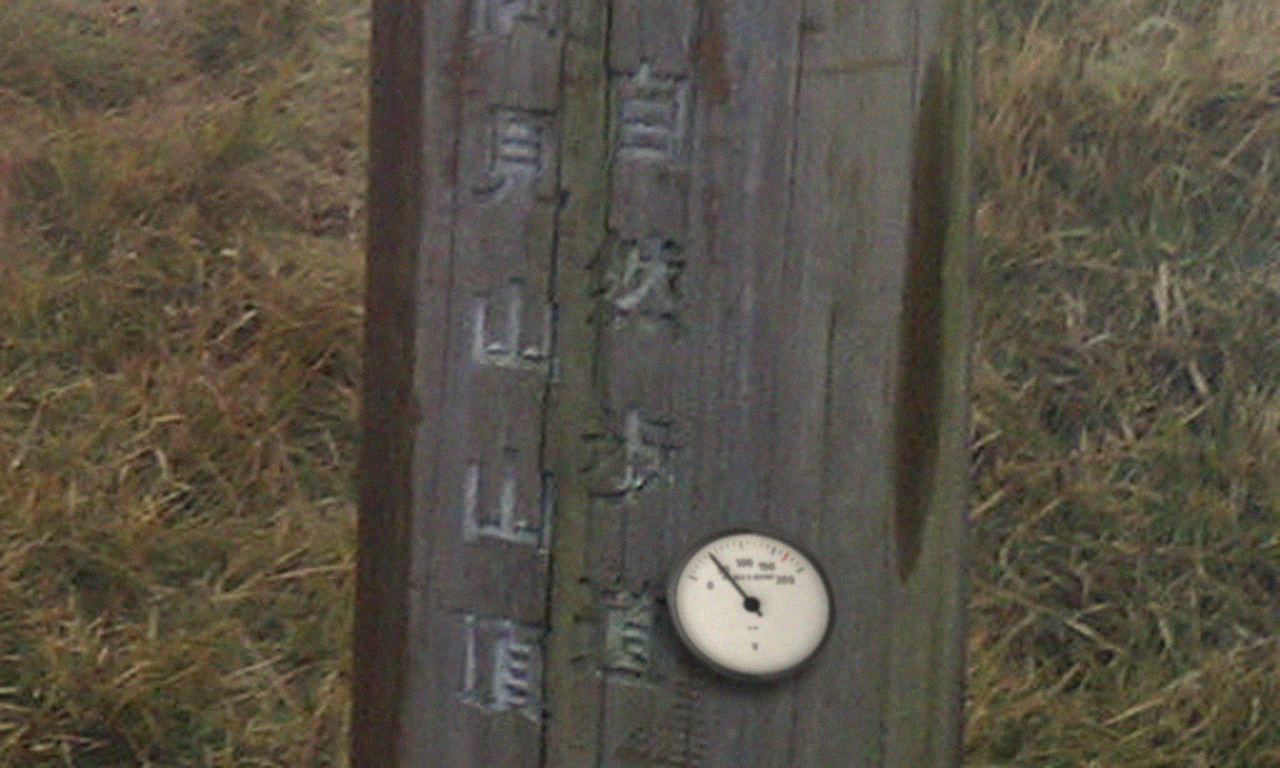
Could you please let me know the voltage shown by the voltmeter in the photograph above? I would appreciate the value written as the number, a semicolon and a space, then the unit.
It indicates 50; V
